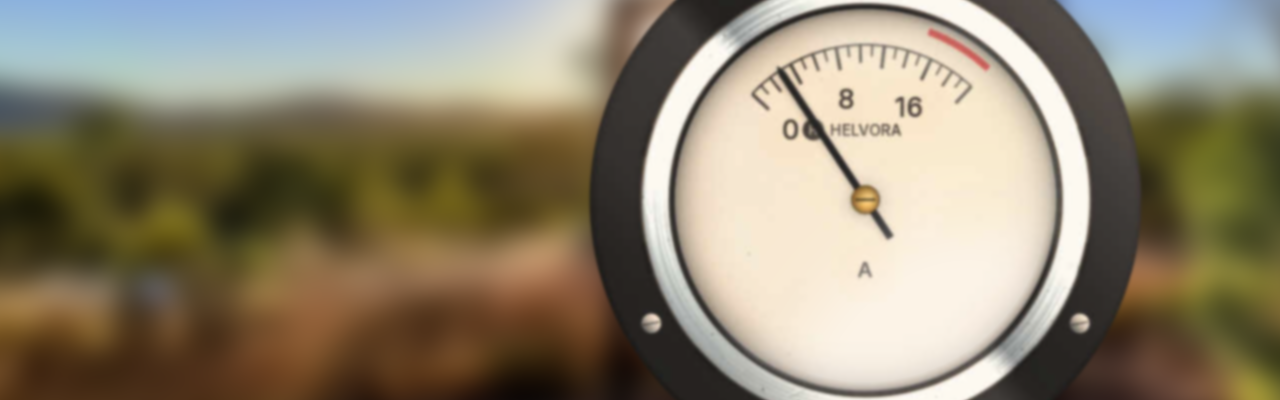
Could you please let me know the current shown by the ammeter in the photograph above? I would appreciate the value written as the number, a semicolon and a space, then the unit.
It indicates 3; A
